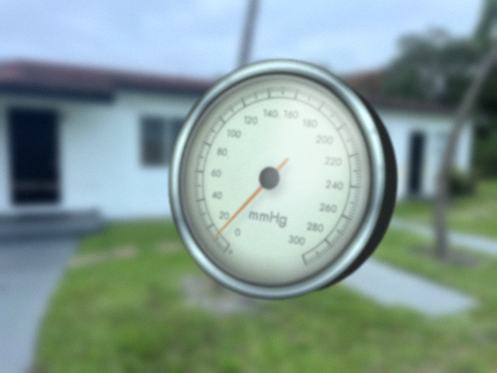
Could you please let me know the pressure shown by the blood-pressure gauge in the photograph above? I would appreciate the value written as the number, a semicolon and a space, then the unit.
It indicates 10; mmHg
